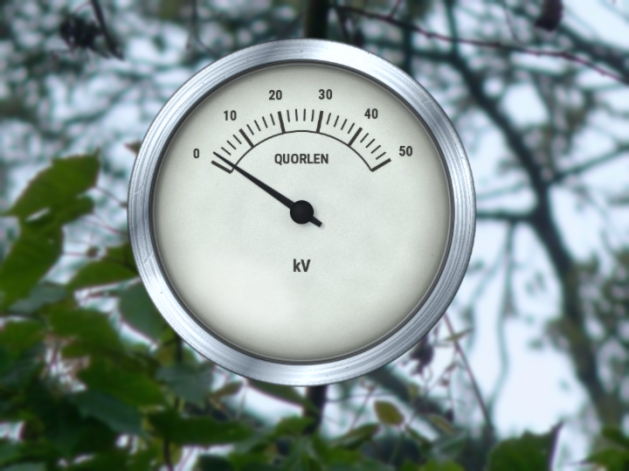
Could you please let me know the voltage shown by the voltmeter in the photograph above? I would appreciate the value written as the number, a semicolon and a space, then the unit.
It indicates 2; kV
